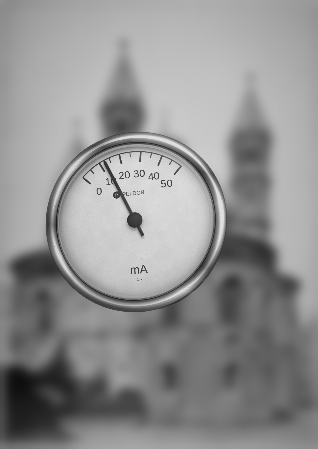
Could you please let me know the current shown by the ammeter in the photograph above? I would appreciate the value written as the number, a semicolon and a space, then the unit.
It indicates 12.5; mA
